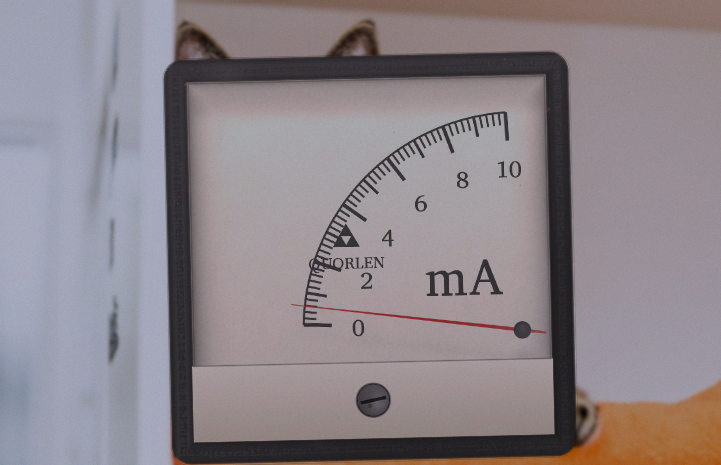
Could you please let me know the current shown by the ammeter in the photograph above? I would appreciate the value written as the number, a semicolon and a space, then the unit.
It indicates 0.6; mA
